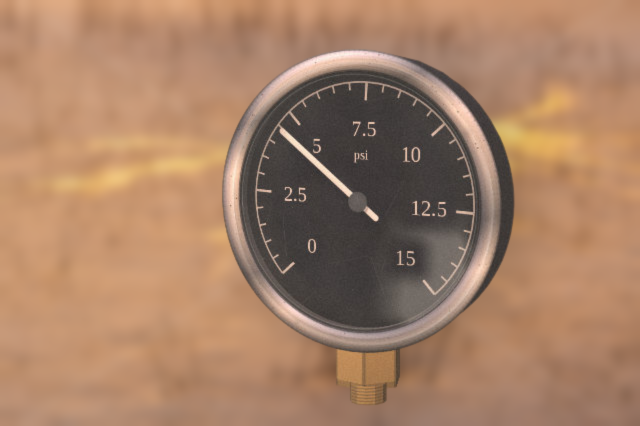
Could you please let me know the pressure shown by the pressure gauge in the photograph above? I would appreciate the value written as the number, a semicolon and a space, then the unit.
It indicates 4.5; psi
